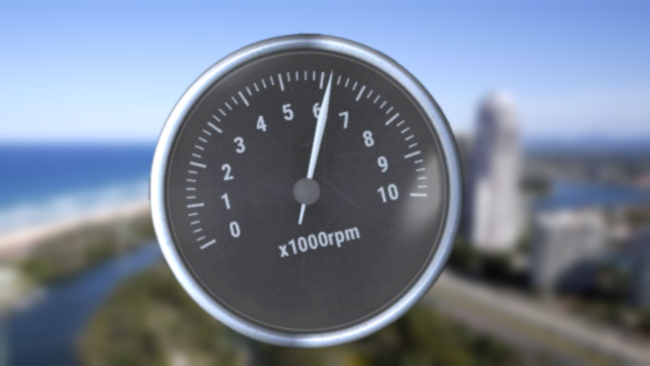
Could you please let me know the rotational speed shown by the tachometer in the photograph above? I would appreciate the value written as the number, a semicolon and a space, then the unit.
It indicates 6200; rpm
